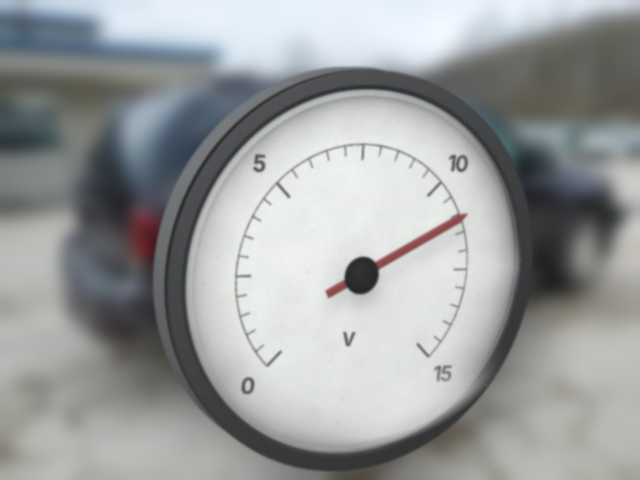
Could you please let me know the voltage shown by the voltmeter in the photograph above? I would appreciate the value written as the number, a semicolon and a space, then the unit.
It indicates 11; V
